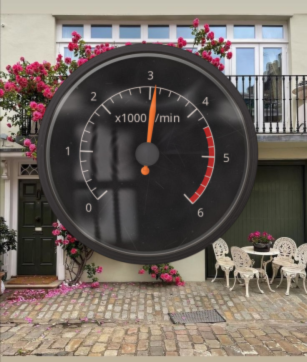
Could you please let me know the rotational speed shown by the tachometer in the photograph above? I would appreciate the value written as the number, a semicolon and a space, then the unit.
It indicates 3100; rpm
